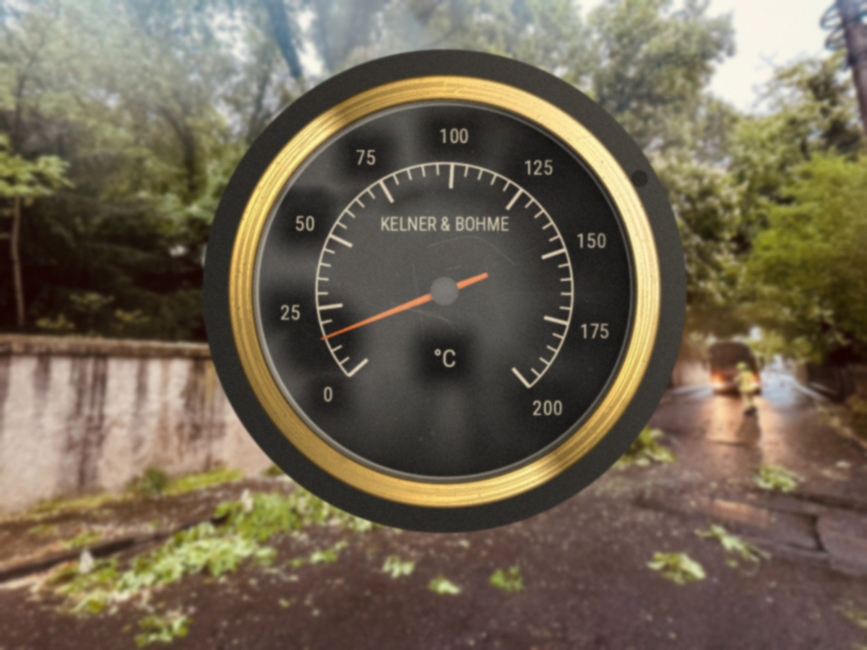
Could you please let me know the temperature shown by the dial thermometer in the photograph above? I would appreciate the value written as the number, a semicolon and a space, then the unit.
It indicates 15; °C
